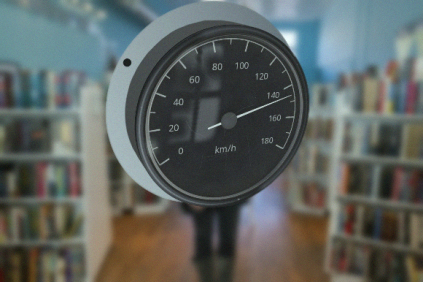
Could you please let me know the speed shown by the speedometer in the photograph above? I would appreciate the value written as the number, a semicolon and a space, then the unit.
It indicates 145; km/h
